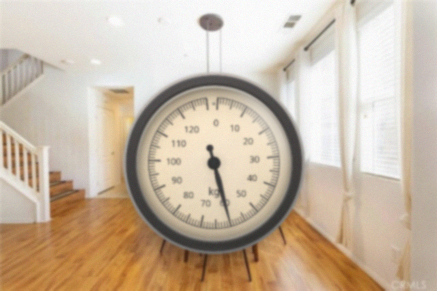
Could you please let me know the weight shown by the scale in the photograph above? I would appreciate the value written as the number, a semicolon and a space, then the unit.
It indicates 60; kg
